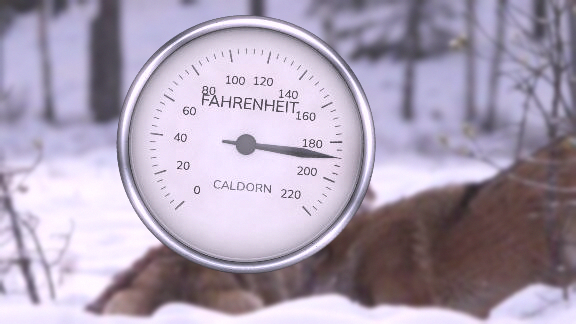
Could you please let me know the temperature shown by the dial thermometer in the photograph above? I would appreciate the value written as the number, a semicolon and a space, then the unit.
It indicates 188; °F
